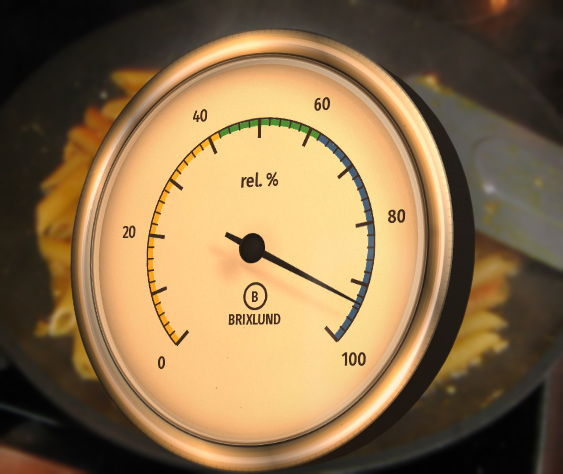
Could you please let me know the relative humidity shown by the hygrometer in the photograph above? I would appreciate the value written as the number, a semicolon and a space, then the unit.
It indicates 93; %
